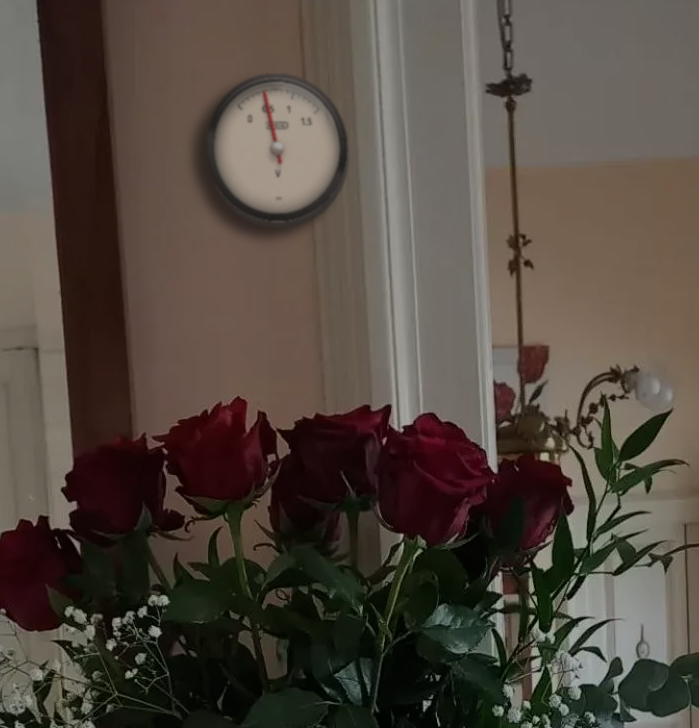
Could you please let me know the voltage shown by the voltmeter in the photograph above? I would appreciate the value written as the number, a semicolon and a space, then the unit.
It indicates 0.5; V
